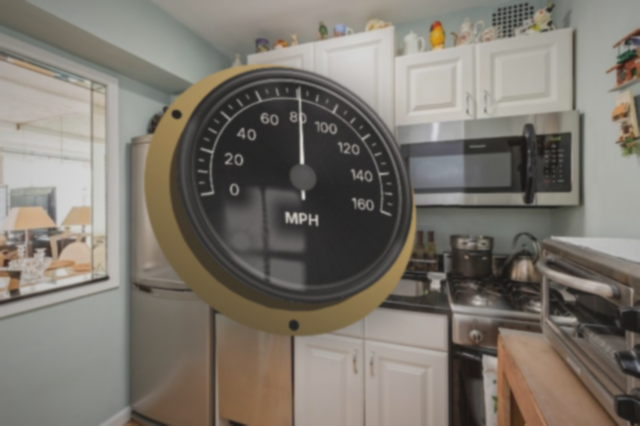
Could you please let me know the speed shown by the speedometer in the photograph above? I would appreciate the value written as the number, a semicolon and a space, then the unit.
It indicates 80; mph
